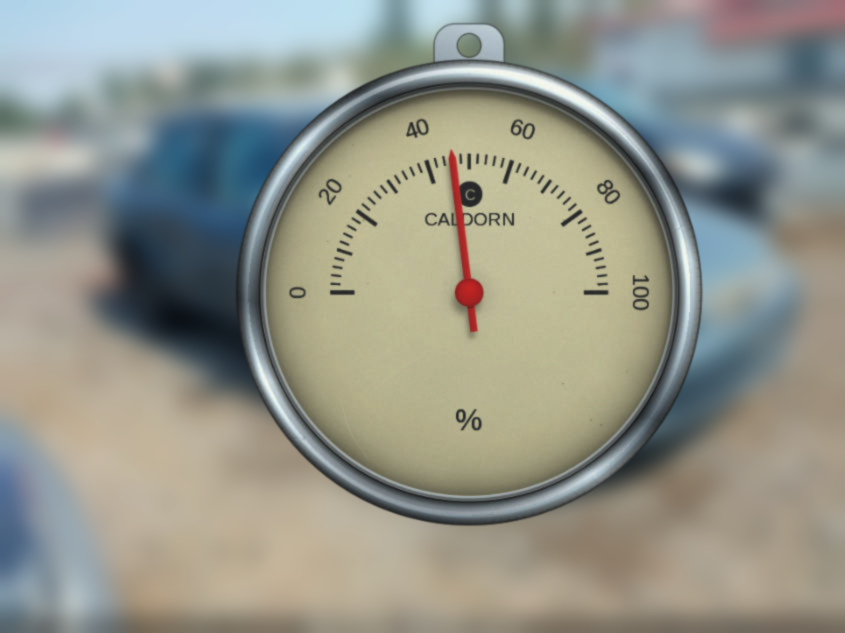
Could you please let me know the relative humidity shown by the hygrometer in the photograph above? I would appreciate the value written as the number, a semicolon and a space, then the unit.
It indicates 46; %
